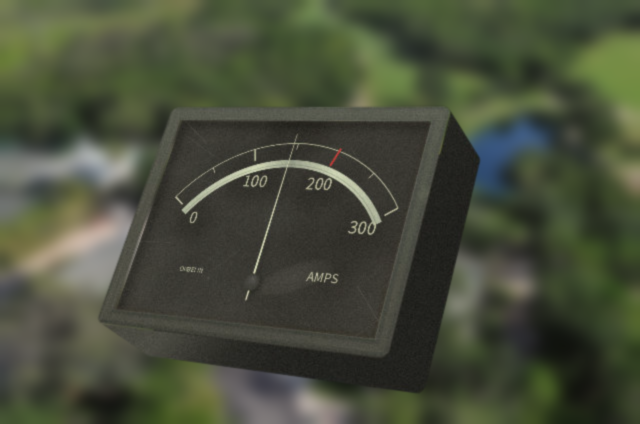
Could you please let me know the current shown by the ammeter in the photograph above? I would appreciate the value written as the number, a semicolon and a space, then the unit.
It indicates 150; A
